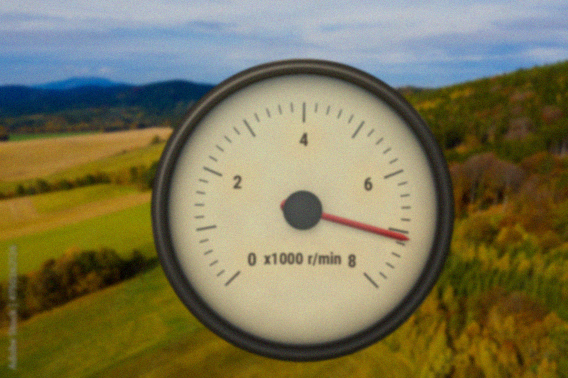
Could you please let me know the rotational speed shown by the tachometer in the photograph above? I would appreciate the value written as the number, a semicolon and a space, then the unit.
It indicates 7100; rpm
